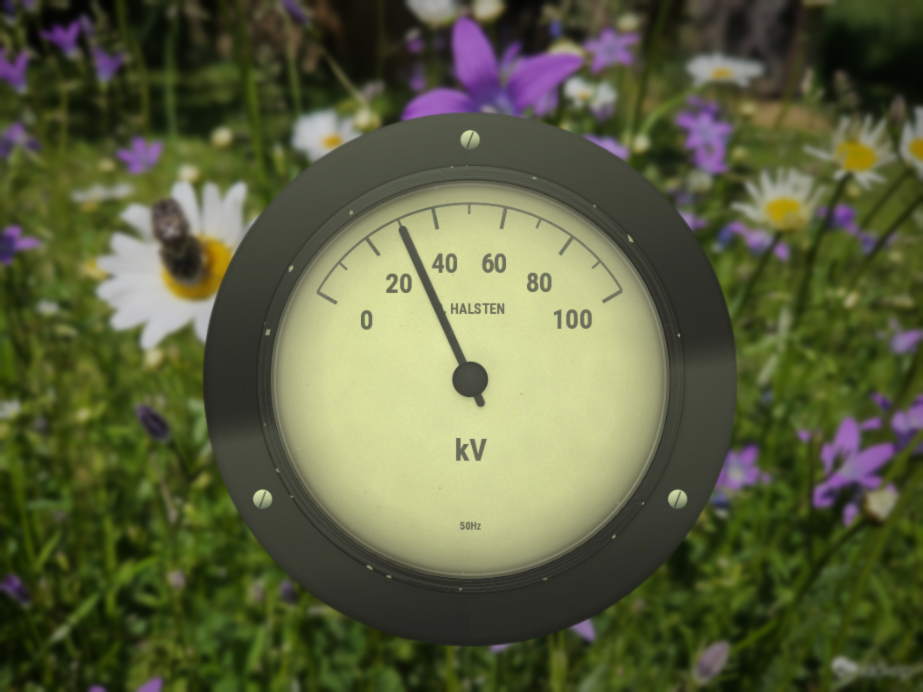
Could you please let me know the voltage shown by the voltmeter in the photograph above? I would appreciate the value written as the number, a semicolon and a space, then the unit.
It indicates 30; kV
